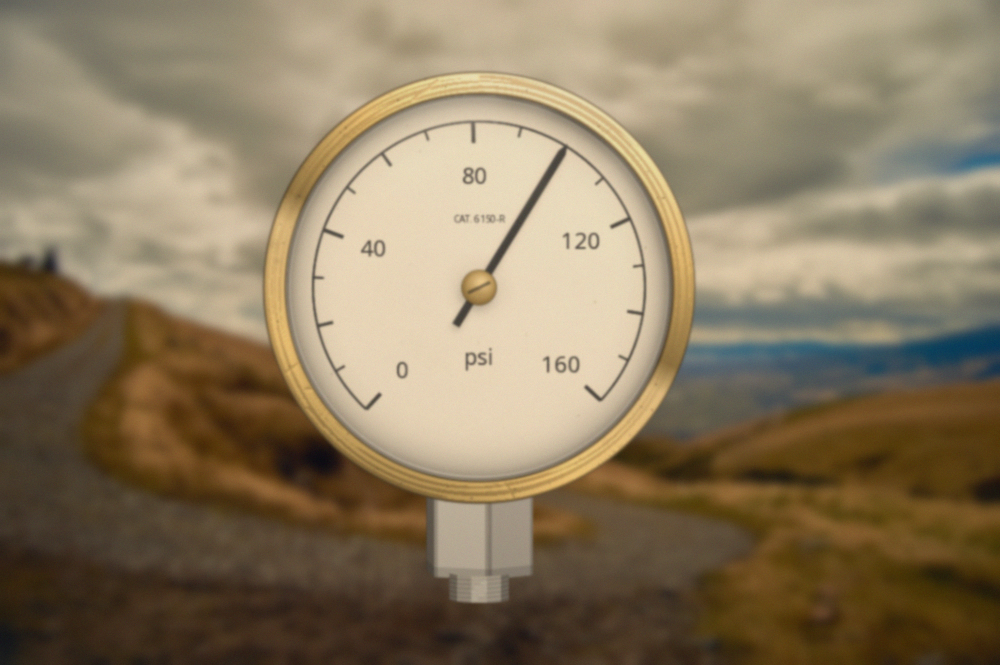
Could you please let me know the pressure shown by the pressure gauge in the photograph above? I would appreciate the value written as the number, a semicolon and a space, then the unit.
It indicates 100; psi
